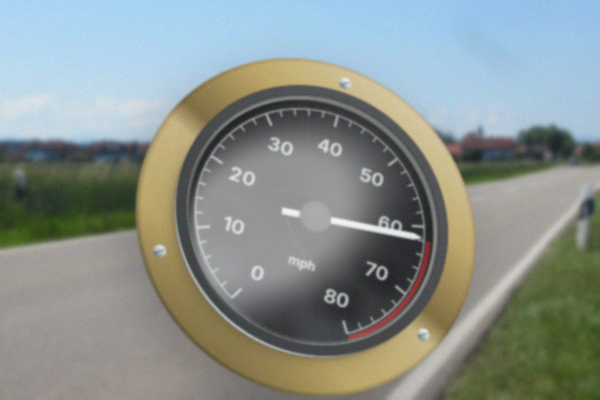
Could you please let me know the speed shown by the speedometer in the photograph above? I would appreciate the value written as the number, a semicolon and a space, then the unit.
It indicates 62; mph
